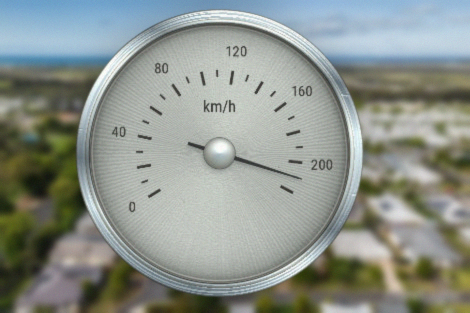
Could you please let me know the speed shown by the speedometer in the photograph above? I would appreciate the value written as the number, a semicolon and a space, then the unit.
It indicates 210; km/h
